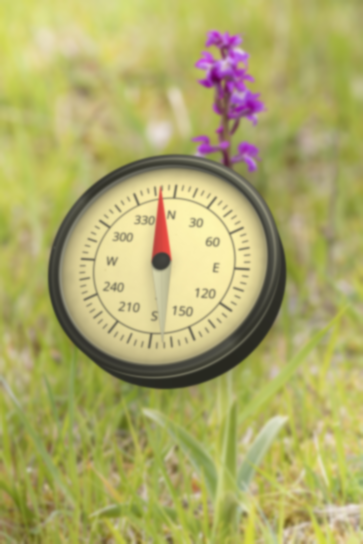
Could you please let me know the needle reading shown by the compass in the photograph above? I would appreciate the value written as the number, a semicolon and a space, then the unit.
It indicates 350; °
